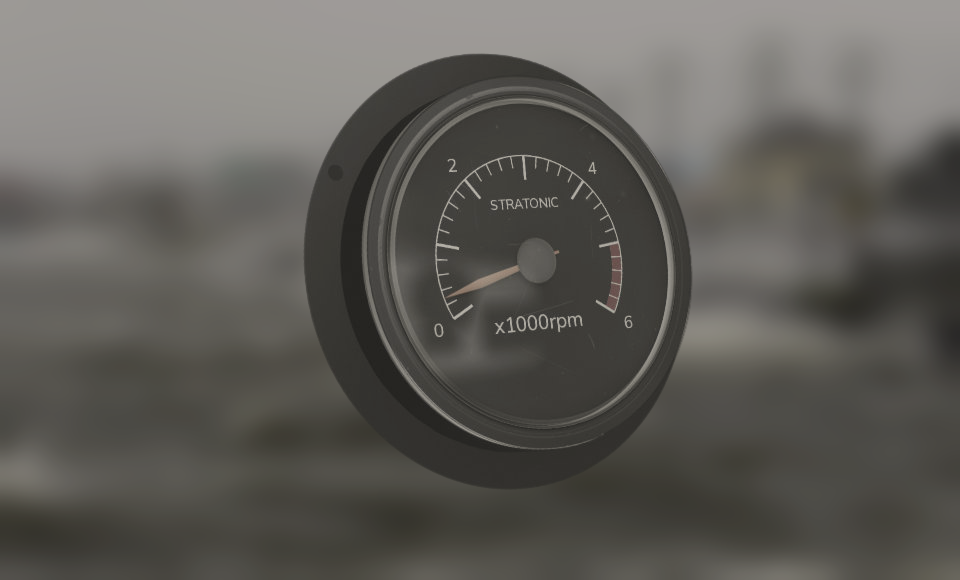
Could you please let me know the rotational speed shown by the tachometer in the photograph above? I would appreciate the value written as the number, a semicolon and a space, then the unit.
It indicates 300; rpm
